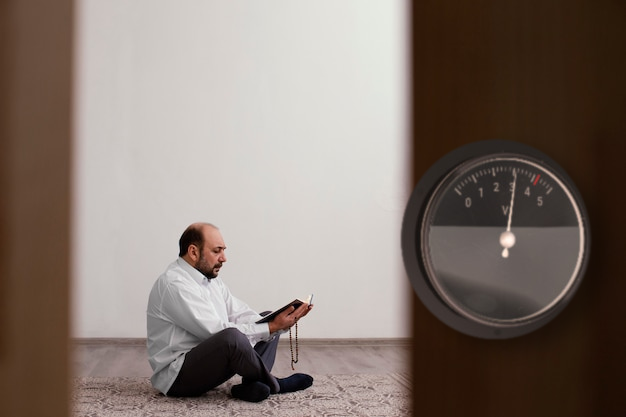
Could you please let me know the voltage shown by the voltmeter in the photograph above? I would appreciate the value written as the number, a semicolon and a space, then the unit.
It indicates 3; V
